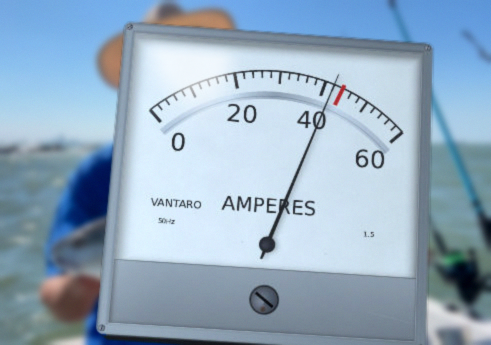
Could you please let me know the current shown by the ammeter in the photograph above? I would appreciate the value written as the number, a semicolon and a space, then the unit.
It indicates 42; A
